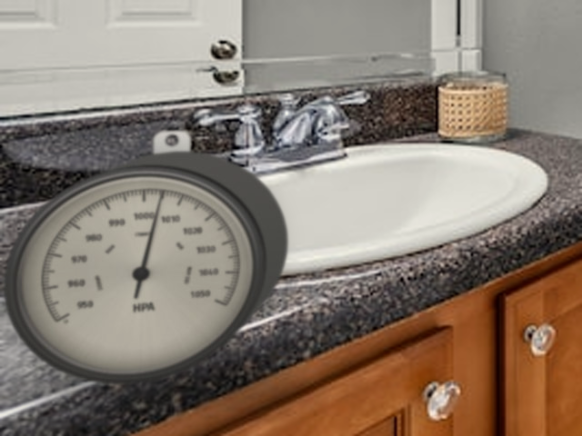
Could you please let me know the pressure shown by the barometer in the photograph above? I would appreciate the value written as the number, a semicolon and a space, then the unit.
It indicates 1005; hPa
